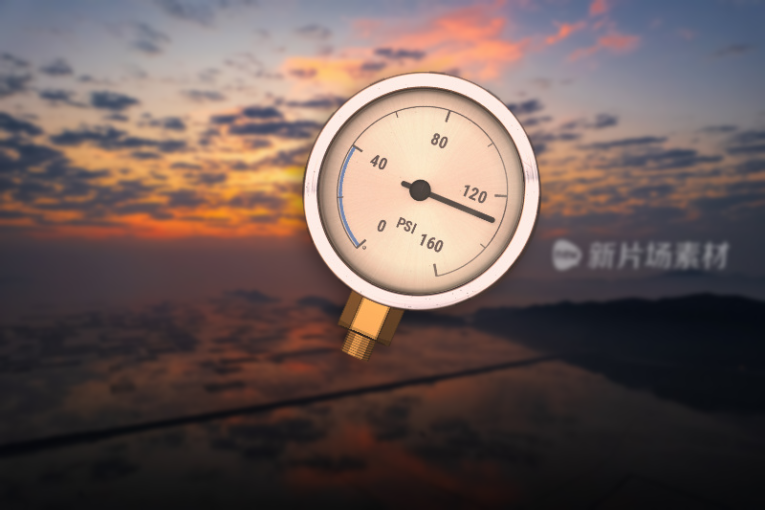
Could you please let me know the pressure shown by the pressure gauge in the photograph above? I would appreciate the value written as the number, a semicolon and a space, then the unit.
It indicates 130; psi
